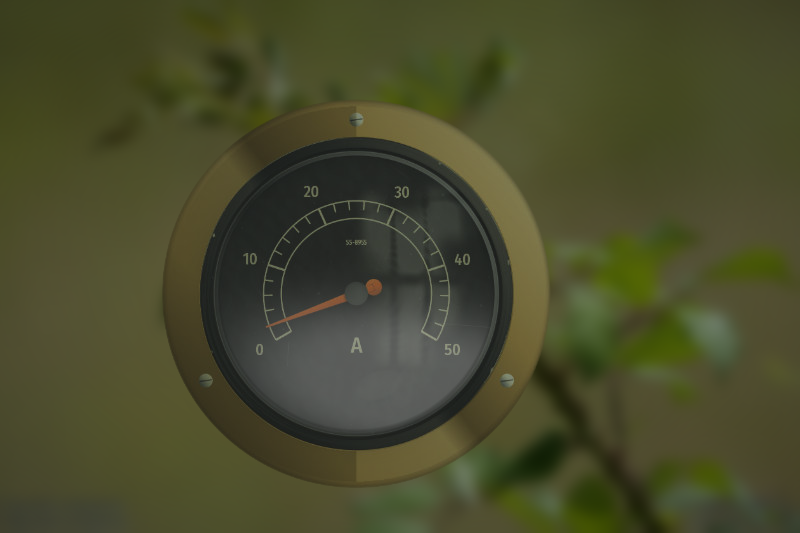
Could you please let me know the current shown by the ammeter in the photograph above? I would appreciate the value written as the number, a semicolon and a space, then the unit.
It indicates 2; A
